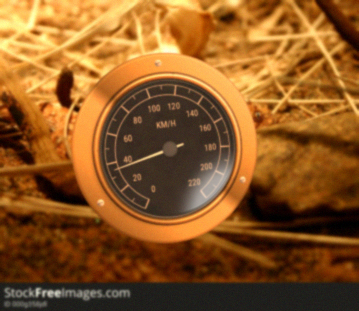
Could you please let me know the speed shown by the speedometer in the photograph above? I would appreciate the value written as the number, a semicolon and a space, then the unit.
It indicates 35; km/h
